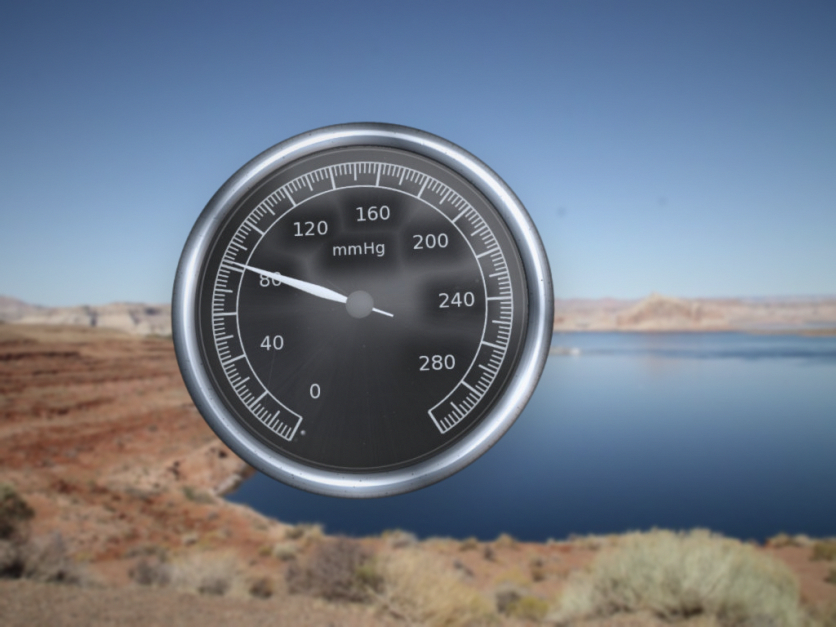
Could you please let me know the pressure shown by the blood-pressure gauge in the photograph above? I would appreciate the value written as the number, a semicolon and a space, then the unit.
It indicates 82; mmHg
